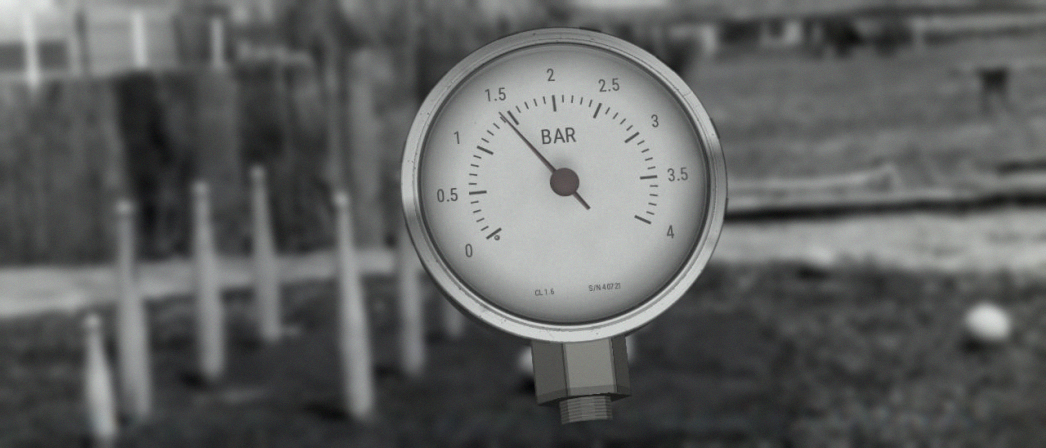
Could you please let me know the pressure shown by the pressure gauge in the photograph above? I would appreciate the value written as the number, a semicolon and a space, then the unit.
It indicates 1.4; bar
